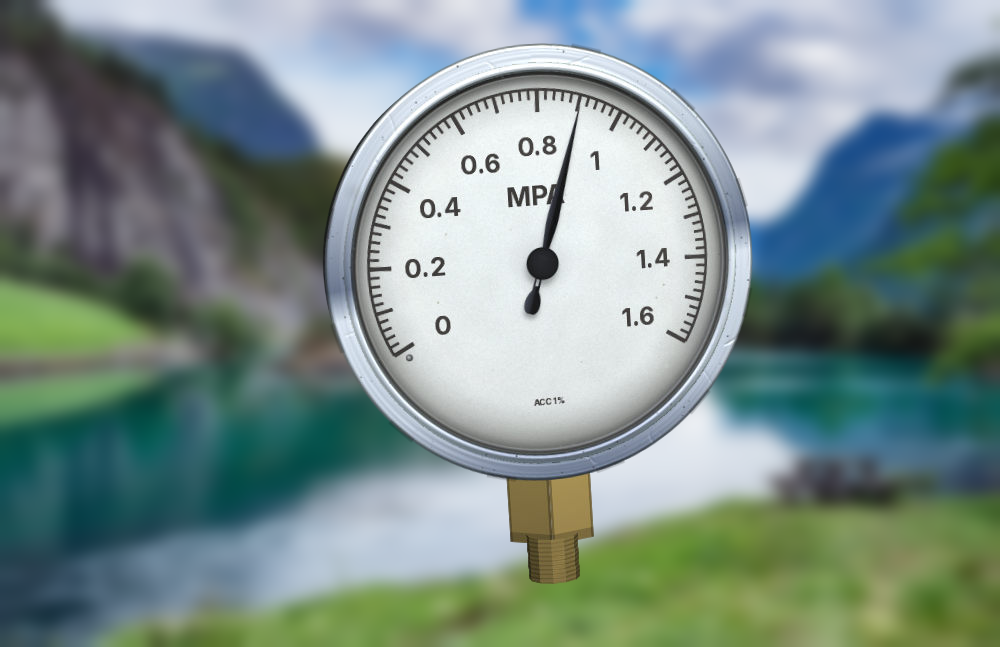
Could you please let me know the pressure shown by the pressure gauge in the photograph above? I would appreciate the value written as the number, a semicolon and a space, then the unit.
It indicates 0.9; MPa
